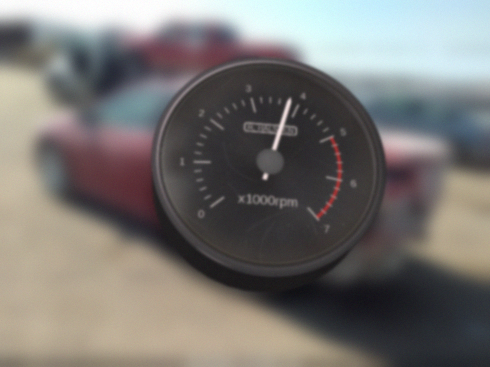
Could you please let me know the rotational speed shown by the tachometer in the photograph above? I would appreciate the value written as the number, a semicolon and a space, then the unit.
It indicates 3800; rpm
